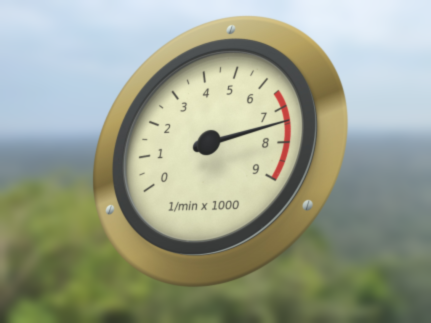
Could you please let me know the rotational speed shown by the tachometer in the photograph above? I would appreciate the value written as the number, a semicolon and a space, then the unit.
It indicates 7500; rpm
